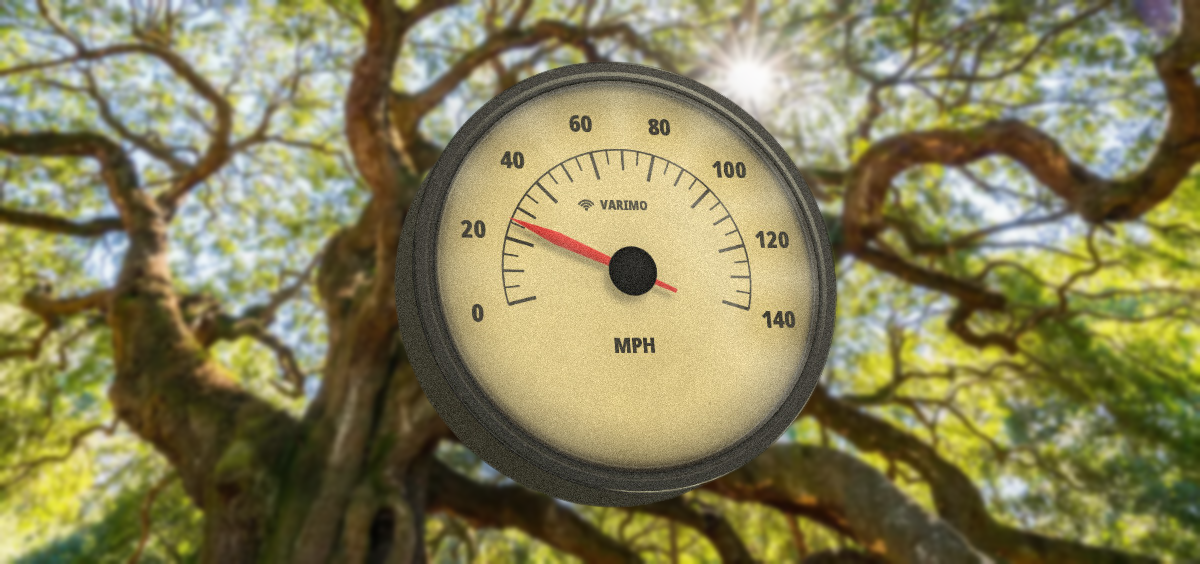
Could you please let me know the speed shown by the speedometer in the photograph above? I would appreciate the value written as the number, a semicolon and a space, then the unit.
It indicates 25; mph
